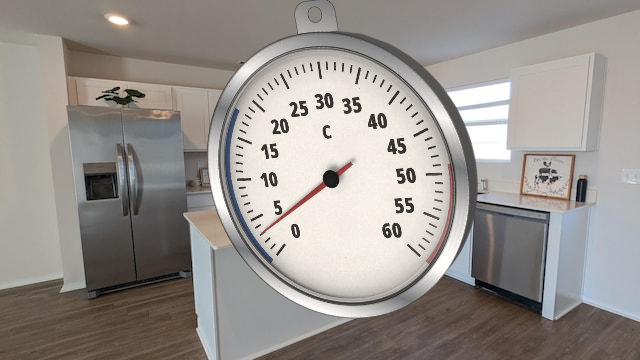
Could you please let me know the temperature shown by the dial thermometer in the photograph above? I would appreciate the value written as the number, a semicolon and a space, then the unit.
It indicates 3; °C
